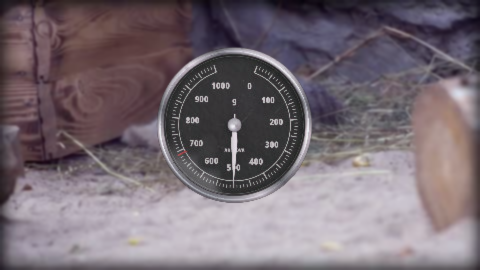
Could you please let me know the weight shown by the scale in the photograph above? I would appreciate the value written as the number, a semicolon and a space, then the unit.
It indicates 500; g
